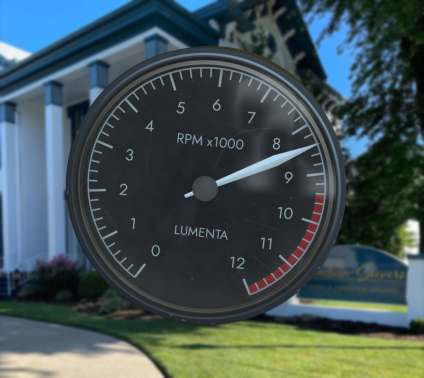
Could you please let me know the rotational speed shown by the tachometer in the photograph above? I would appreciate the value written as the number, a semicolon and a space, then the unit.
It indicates 8400; rpm
